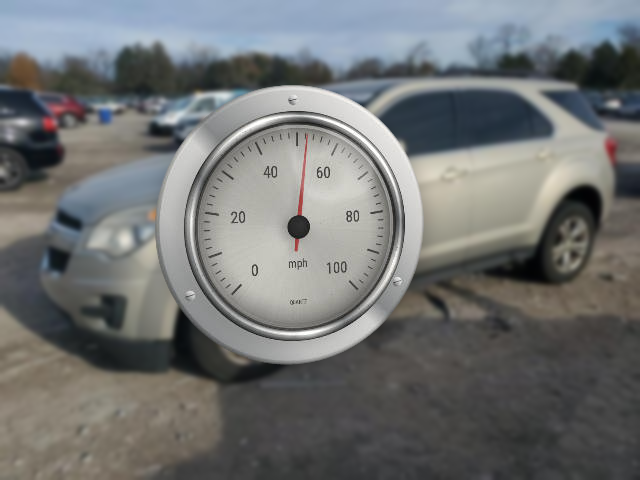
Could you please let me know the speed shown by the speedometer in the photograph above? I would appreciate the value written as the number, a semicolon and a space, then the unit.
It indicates 52; mph
